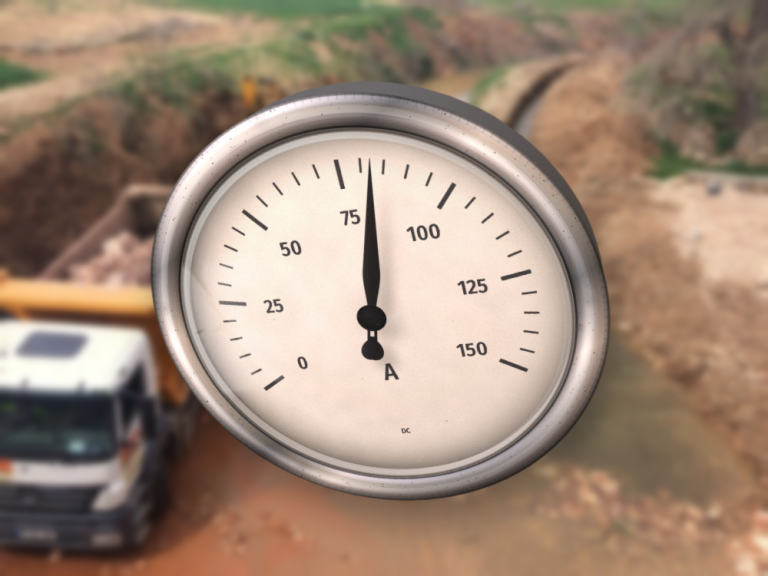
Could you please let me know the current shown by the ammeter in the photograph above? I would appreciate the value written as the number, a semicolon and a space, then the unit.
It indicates 82.5; A
